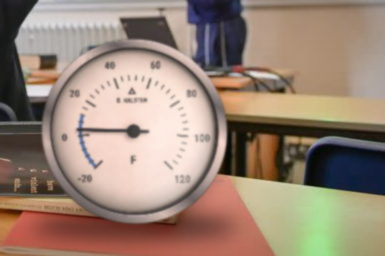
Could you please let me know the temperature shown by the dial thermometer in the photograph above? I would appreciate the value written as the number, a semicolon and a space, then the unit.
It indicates 4; °F
